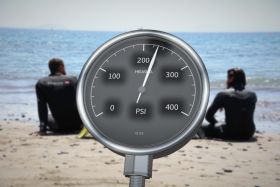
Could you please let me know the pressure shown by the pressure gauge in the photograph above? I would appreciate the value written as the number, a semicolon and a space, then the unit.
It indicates 230; psi
